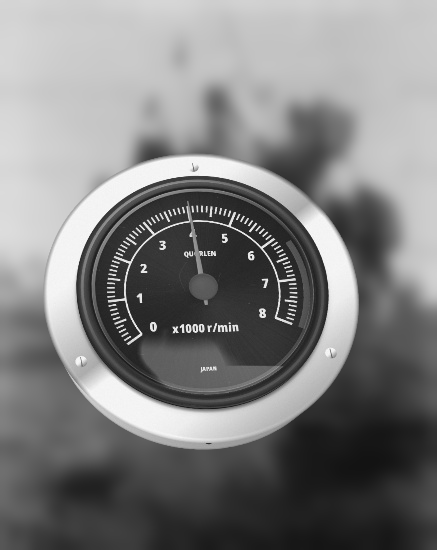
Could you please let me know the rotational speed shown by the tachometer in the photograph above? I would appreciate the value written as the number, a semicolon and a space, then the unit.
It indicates 4000; rpm
